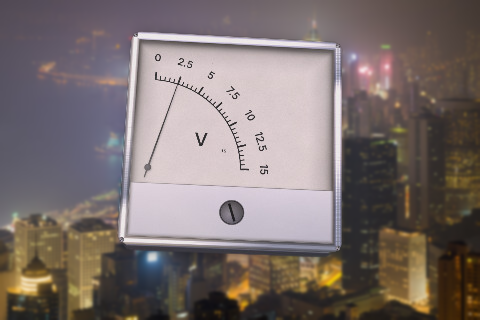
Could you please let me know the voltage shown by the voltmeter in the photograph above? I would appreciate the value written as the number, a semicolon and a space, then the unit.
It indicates 2.5; V
